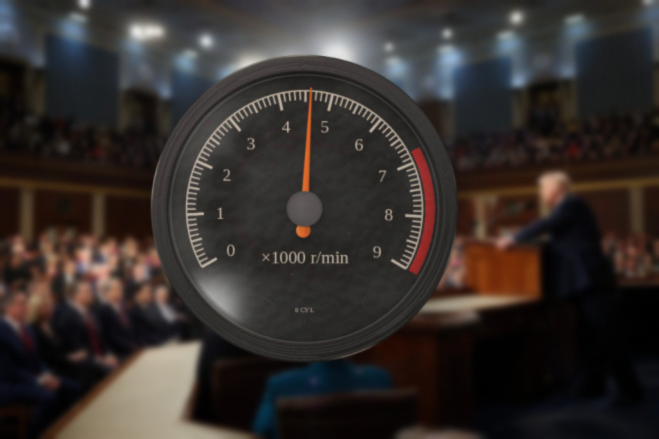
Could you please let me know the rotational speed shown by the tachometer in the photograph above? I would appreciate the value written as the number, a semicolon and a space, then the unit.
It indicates 4600; rpm
